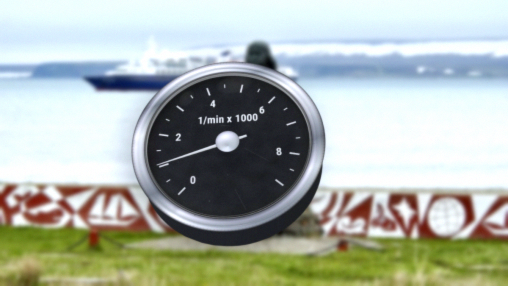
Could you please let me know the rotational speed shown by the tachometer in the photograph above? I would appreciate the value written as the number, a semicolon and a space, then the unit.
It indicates 1000; rpm
